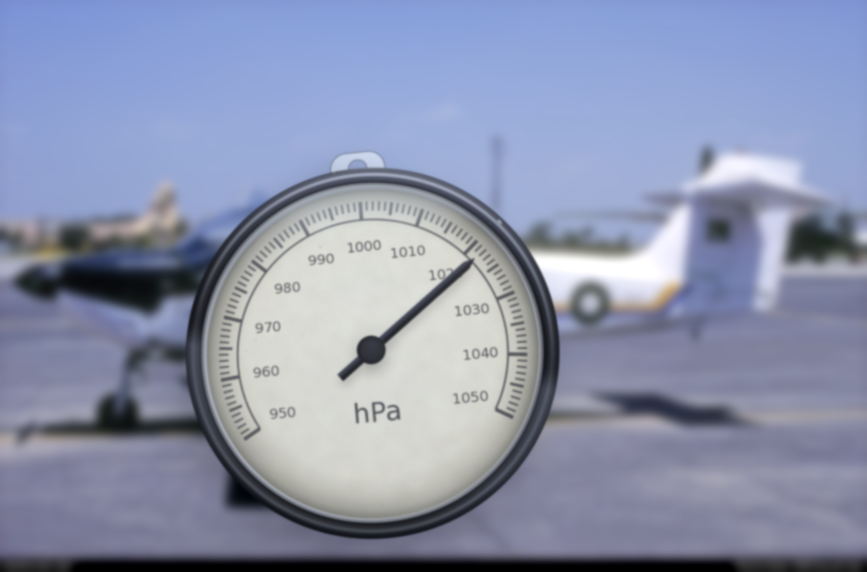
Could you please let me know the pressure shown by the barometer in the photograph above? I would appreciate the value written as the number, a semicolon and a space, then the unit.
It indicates 1022; hPa
